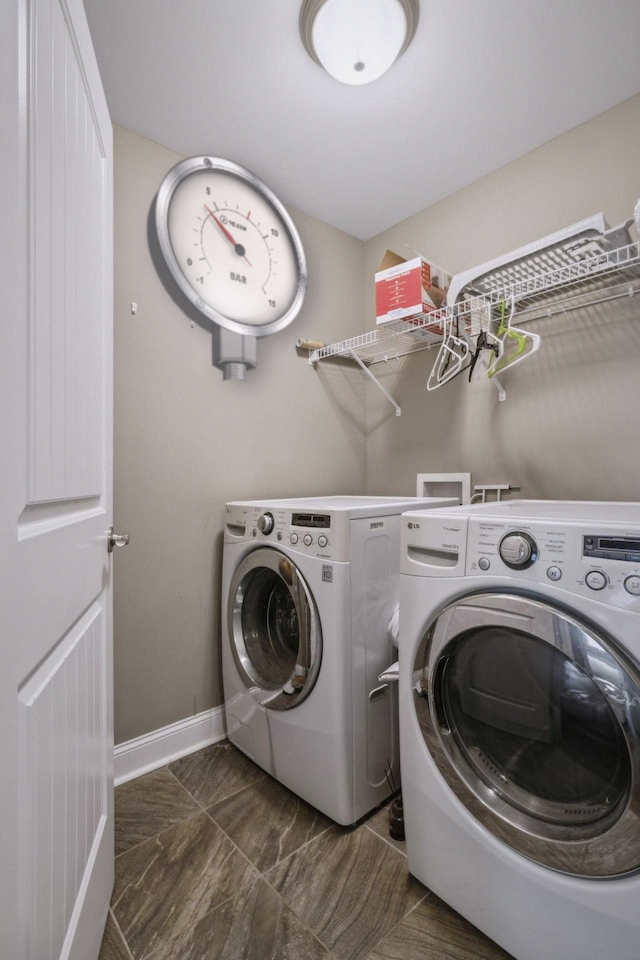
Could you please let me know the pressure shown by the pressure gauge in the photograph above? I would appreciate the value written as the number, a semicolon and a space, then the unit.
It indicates 4; bar
